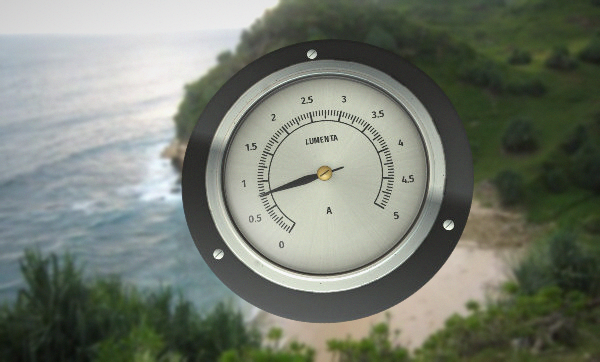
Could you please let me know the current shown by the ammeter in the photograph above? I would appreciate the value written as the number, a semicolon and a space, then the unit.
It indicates 0.75; A
